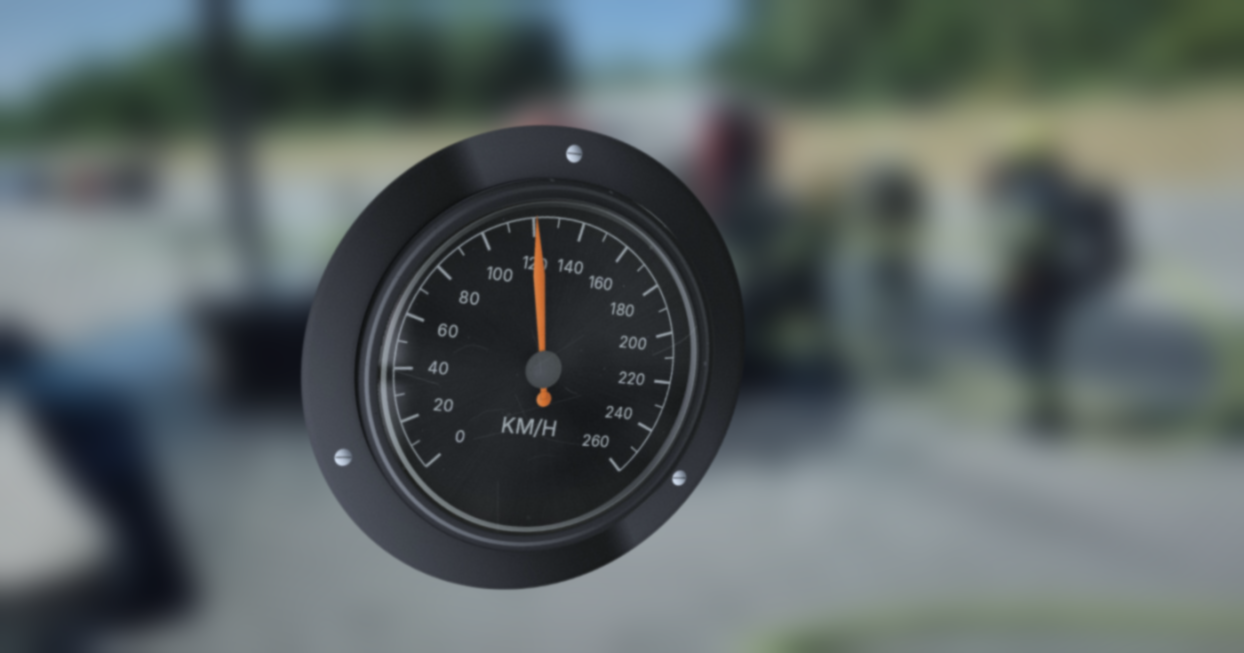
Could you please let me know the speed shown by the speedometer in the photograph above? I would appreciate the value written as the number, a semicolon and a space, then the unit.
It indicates 120; km/h
